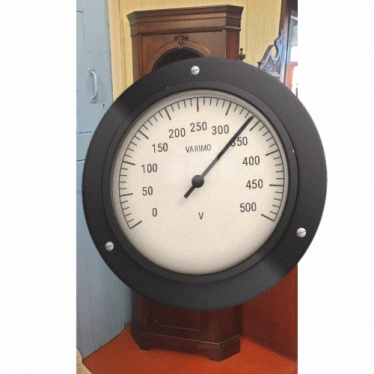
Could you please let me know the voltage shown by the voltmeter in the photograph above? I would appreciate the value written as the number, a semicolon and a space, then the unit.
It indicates 340; V
